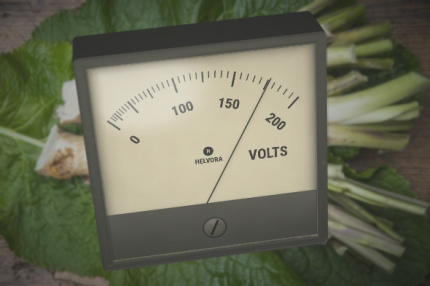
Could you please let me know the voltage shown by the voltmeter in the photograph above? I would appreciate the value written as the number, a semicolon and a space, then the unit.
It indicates 175; V
